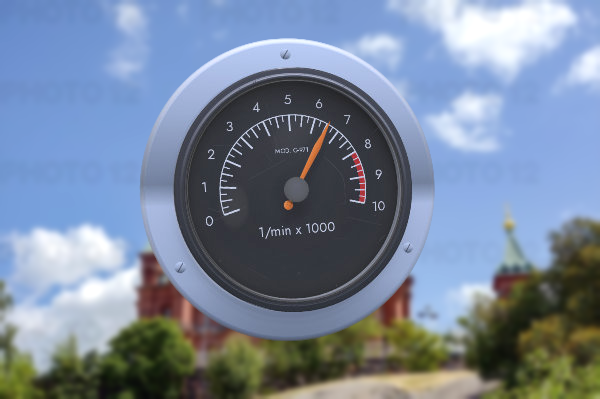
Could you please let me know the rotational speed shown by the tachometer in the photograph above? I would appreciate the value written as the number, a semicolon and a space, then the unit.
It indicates 6500; rpm
